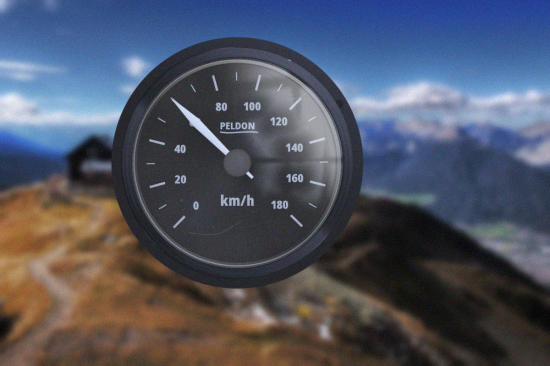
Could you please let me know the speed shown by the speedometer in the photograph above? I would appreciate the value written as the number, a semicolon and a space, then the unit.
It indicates 60; km/h
